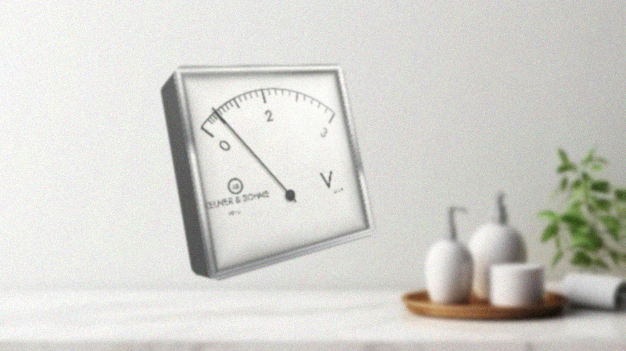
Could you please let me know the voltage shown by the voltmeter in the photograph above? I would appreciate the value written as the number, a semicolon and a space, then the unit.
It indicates 1; V
